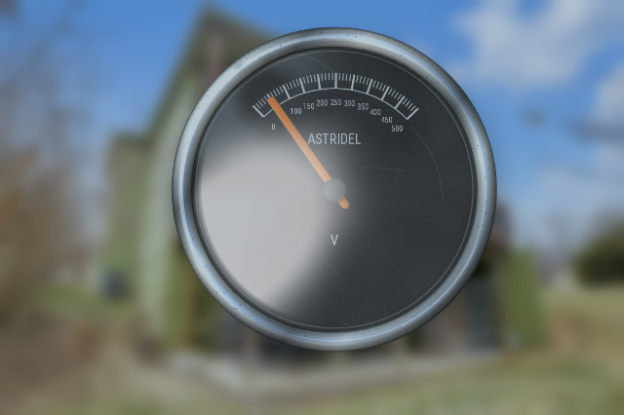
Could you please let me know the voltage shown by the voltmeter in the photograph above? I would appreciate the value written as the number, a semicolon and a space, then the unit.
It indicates 50; V
